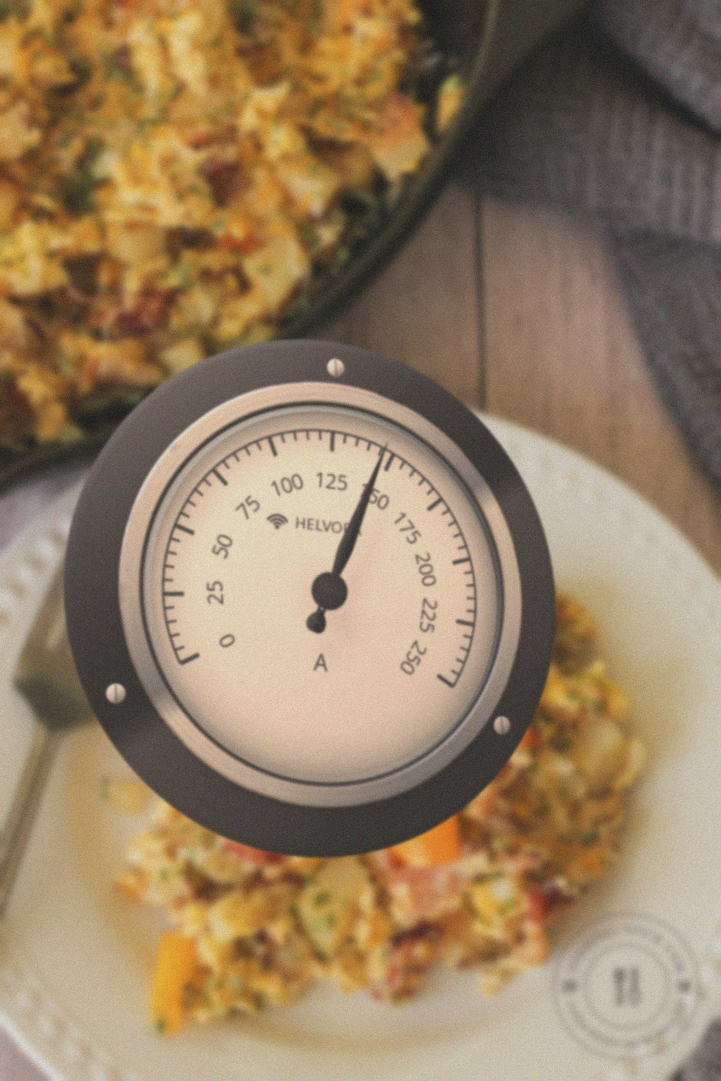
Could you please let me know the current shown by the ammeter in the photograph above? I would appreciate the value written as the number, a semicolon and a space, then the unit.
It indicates 145; A
